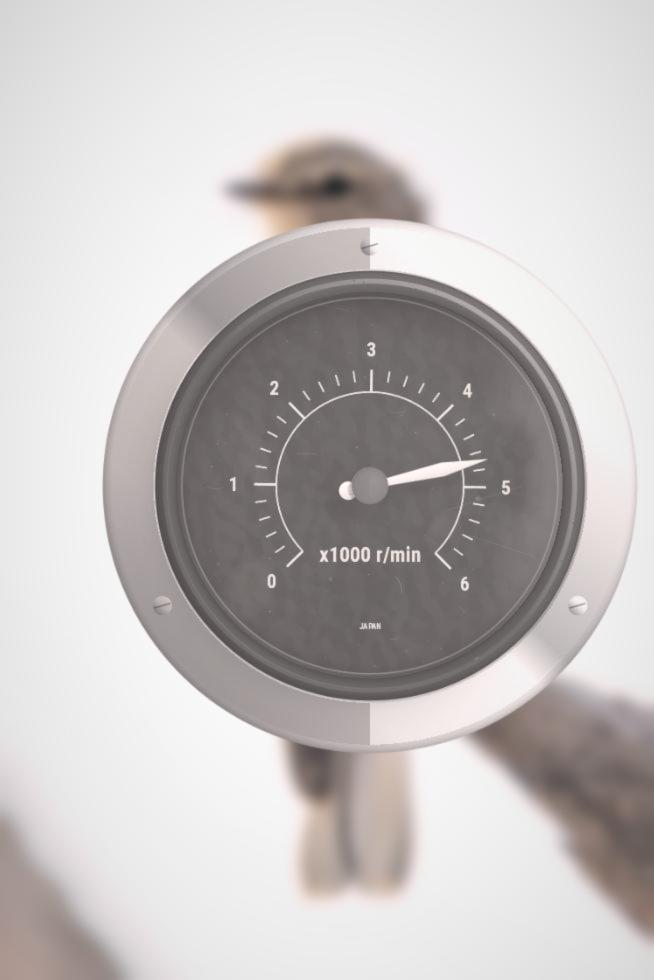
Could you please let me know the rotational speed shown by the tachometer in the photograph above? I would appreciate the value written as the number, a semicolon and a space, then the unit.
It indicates 4700; rpm
